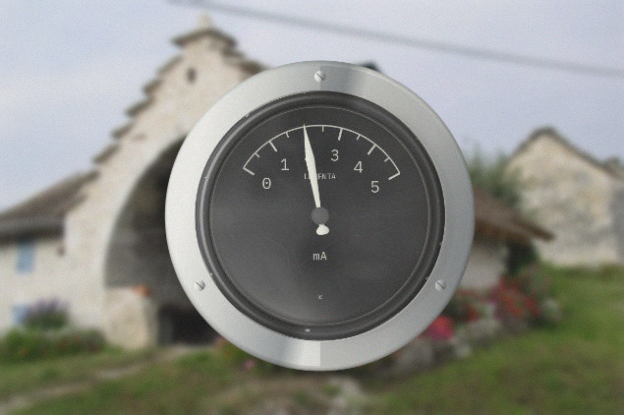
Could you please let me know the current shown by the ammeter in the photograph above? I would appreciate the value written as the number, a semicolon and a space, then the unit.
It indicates 2; mA
